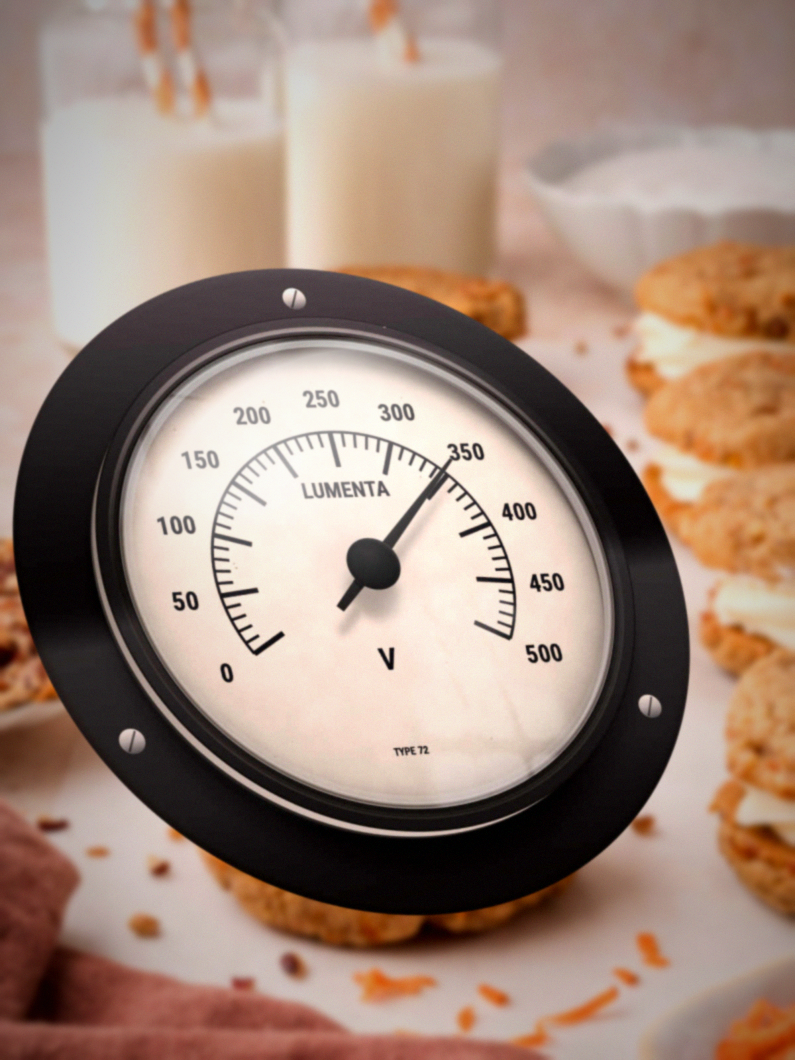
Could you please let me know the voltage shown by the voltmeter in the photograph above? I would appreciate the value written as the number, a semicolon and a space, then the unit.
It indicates 345; V
